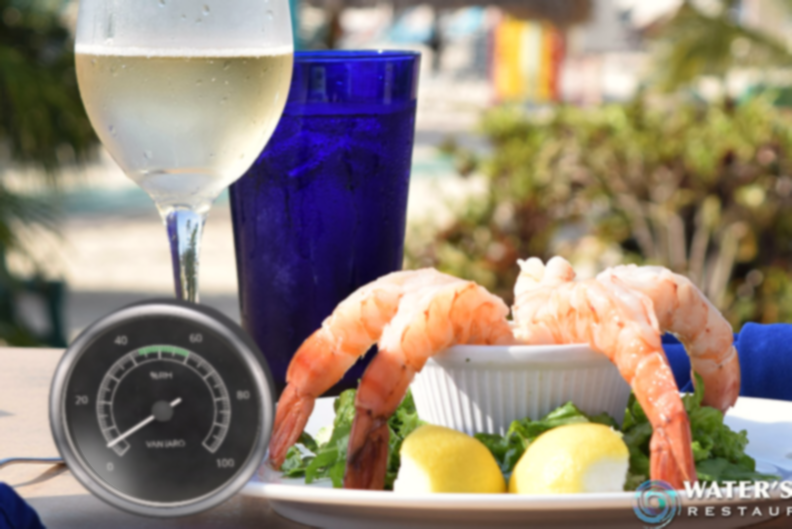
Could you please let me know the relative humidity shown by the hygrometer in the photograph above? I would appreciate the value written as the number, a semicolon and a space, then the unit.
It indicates 5; %
